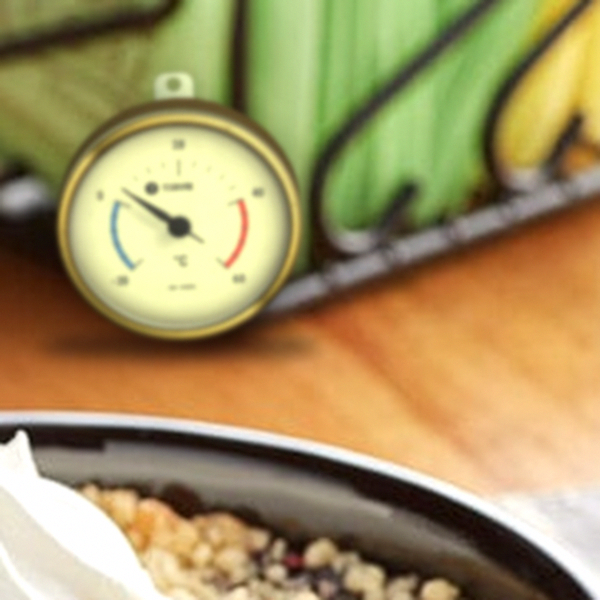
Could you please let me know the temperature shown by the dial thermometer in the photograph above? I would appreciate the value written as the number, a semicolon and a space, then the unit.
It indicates 4; °C
